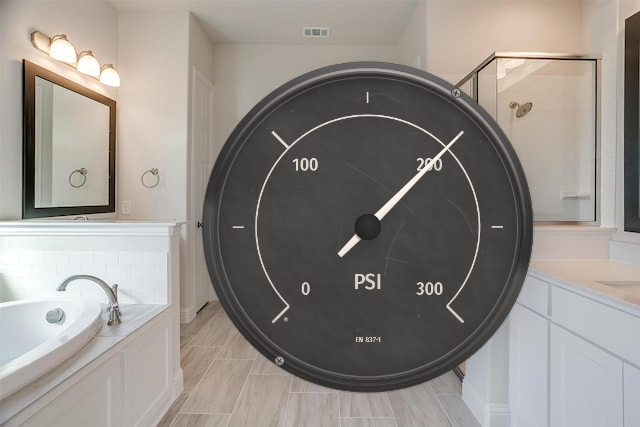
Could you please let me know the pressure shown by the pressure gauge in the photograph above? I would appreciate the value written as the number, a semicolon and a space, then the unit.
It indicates 200; psi
